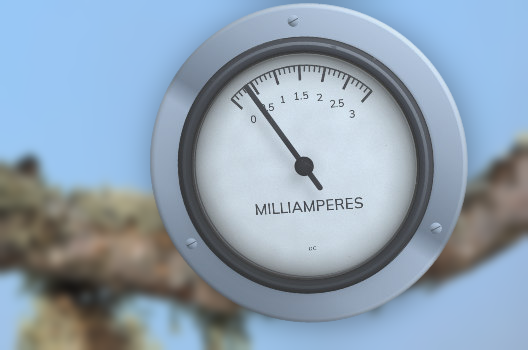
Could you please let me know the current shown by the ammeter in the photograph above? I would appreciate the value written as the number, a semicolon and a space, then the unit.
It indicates 0.4; mA
